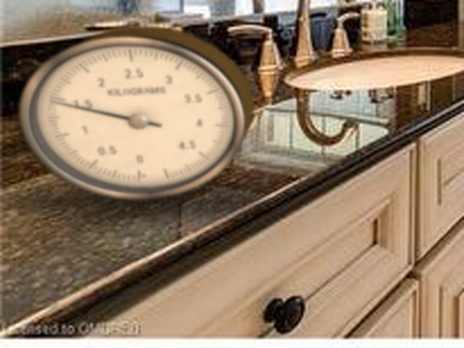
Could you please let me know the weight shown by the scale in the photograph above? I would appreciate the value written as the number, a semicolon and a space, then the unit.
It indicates 1.5; kg
